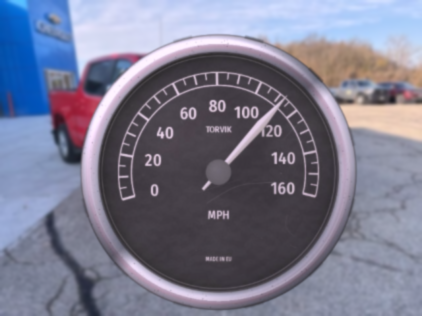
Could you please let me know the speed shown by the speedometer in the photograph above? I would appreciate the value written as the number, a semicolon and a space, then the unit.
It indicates 112.5; mph
